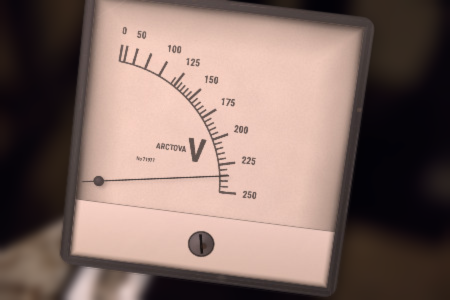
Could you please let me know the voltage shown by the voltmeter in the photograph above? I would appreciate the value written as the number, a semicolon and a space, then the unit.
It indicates 235; V
